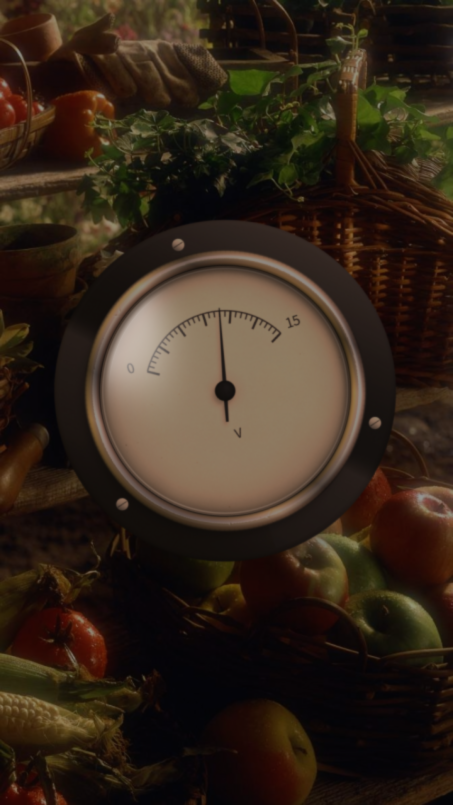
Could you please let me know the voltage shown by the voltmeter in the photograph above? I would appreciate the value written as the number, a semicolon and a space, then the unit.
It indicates 9; V
